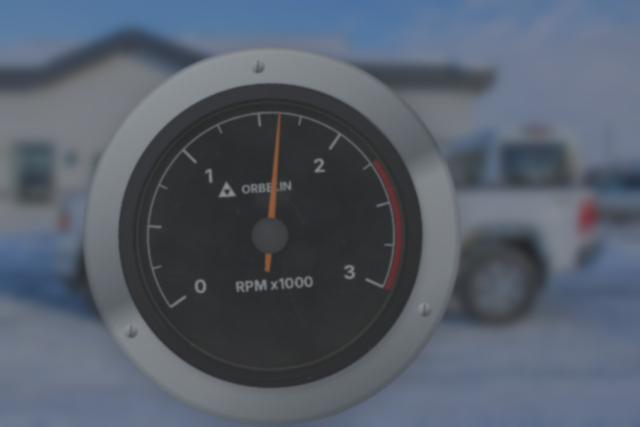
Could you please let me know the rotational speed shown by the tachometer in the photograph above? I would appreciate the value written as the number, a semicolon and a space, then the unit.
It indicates 1625; rpm
